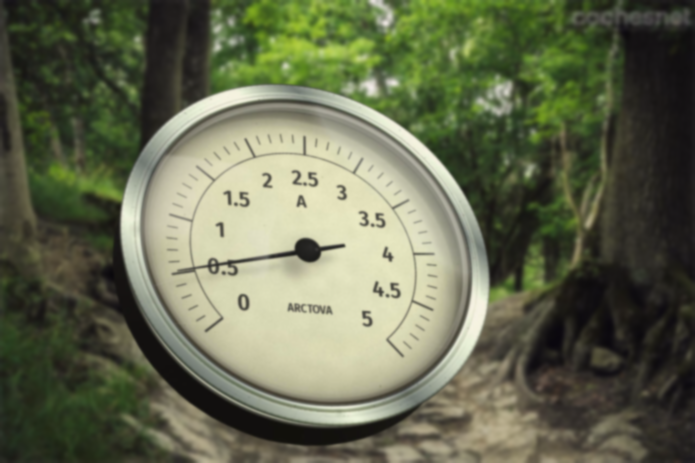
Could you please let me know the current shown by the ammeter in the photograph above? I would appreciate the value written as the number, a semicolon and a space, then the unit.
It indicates 0.5; A
